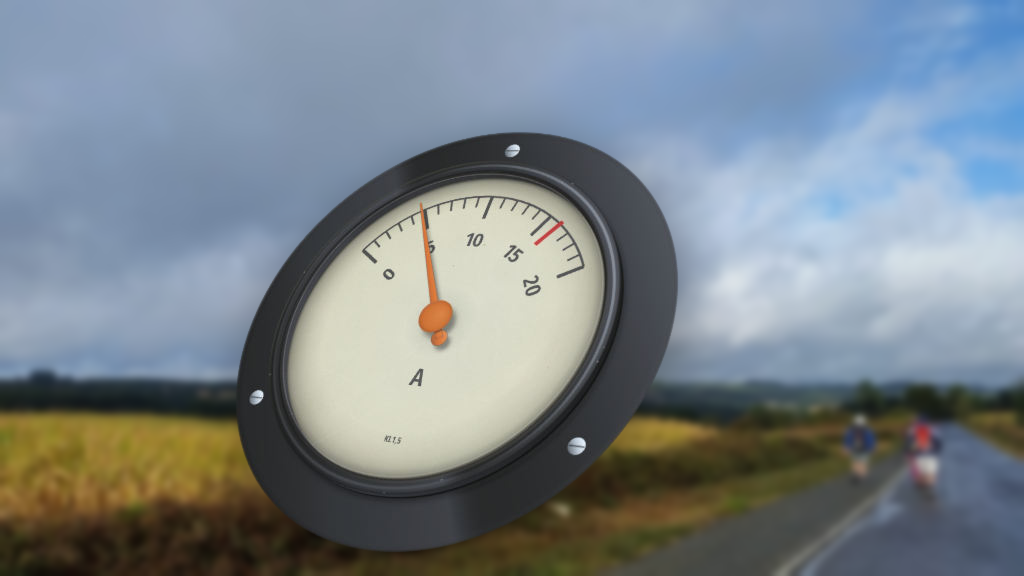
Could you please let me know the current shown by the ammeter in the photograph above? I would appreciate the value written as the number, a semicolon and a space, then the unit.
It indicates 5; A
